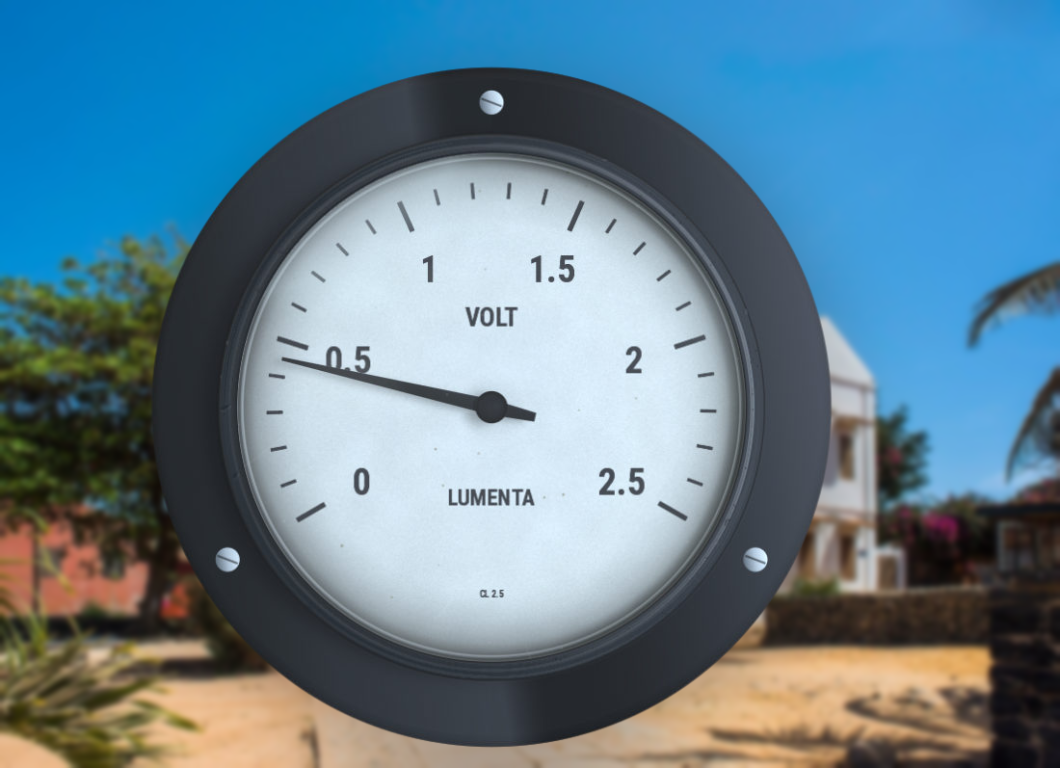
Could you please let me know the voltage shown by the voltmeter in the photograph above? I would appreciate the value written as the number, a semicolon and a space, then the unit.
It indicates 0.45; V
